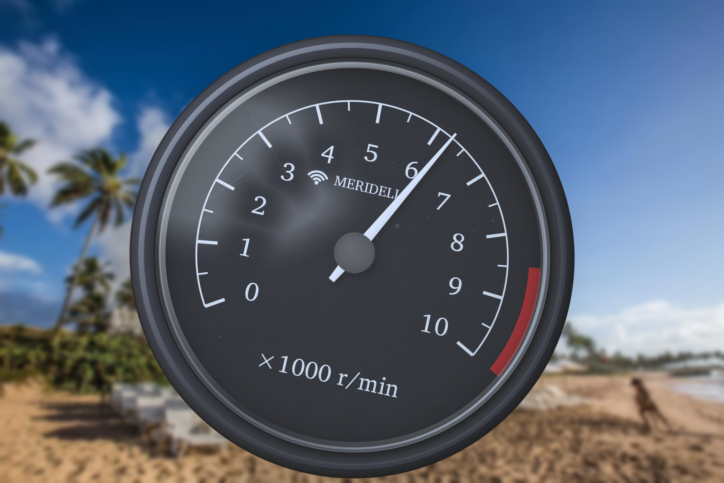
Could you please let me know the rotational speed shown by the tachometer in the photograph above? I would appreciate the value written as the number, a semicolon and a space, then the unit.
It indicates 6250; rpm
